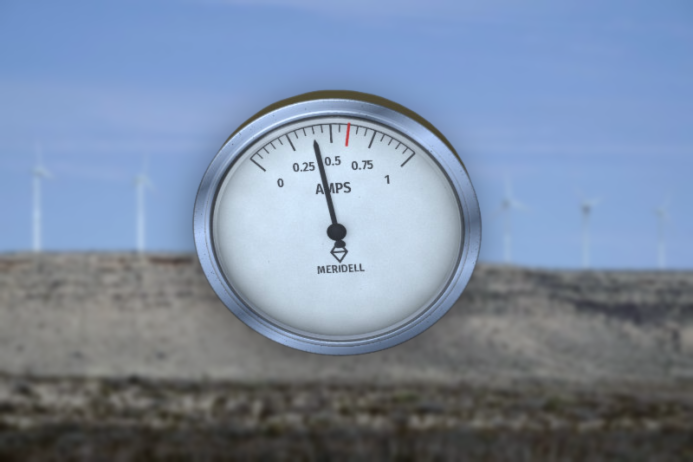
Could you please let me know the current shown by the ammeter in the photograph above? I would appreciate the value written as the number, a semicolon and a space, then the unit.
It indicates 0.4; A
